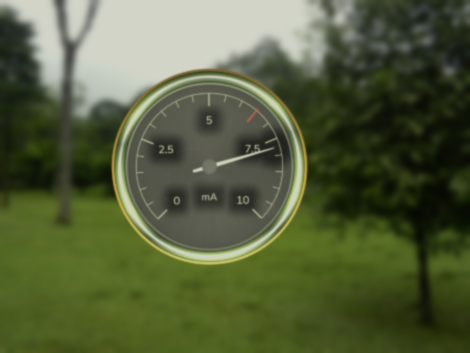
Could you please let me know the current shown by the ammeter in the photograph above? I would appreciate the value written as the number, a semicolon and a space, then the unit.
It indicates 7.75; mA
